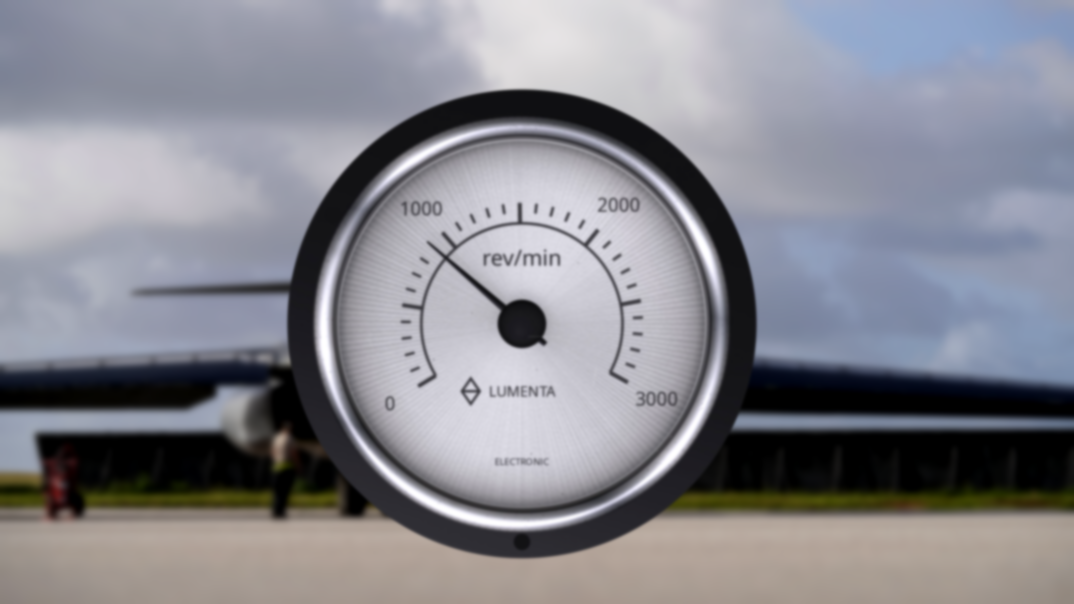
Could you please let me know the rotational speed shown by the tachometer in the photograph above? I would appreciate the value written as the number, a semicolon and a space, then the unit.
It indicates 900; rpm
